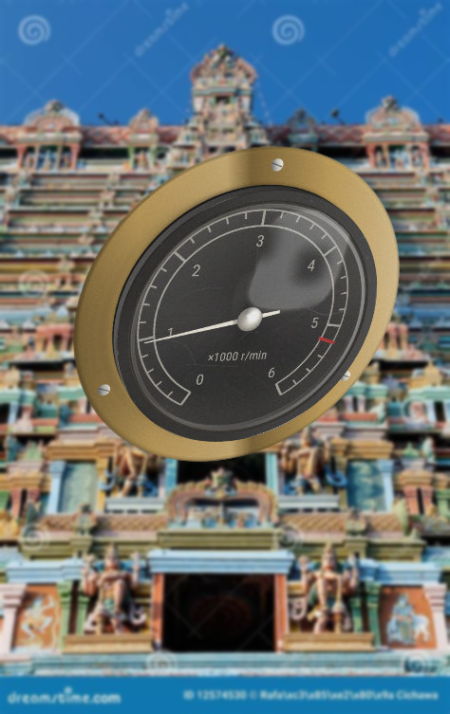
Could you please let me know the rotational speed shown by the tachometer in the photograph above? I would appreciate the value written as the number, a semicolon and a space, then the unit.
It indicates 1000; rpm
